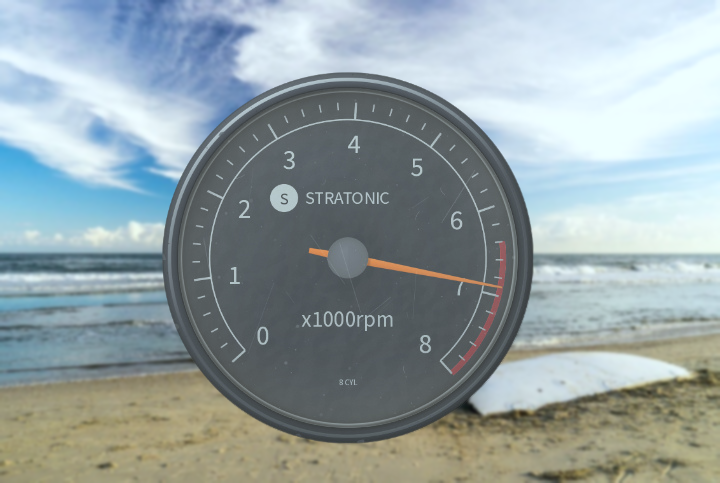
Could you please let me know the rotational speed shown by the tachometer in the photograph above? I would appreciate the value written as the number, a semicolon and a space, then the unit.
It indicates 6900; rpm
